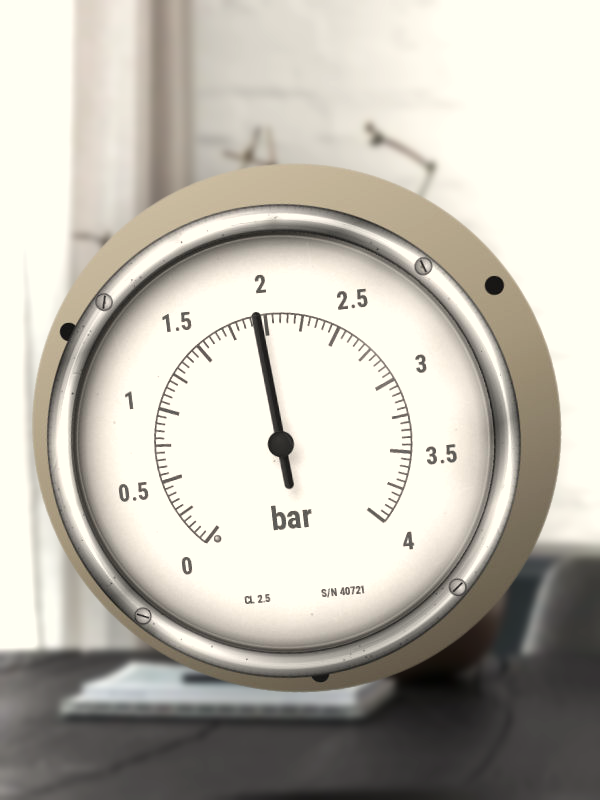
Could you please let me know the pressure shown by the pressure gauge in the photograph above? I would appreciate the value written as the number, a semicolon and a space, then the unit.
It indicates 1.95; bar
